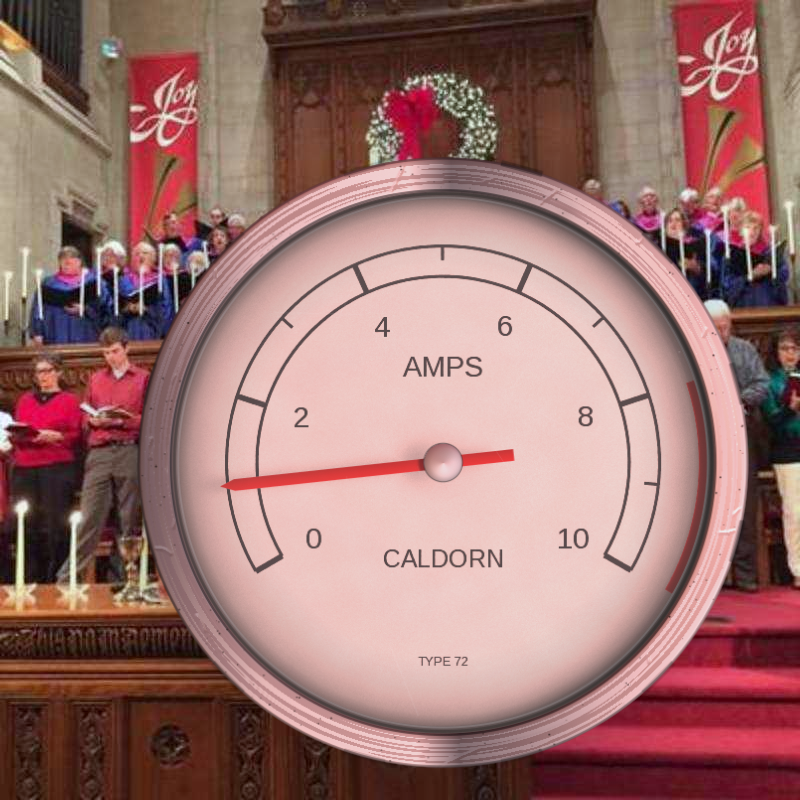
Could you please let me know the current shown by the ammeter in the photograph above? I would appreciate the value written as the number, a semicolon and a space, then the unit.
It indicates 1; A
